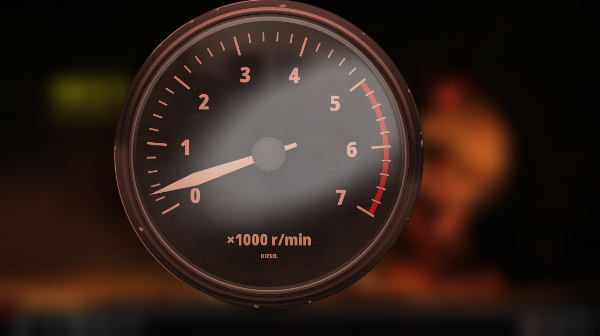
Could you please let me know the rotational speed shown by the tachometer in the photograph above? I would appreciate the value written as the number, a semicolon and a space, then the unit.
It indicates 300; rpm
